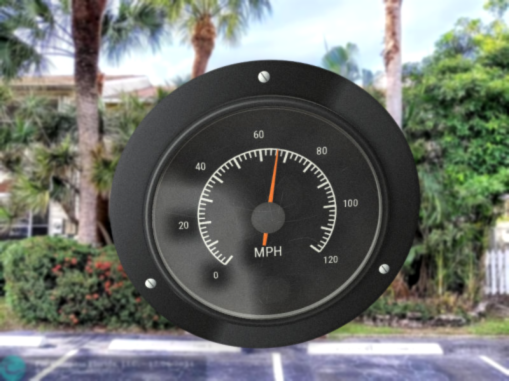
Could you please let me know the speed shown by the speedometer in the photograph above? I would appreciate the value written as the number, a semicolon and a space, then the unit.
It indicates 66; mph
